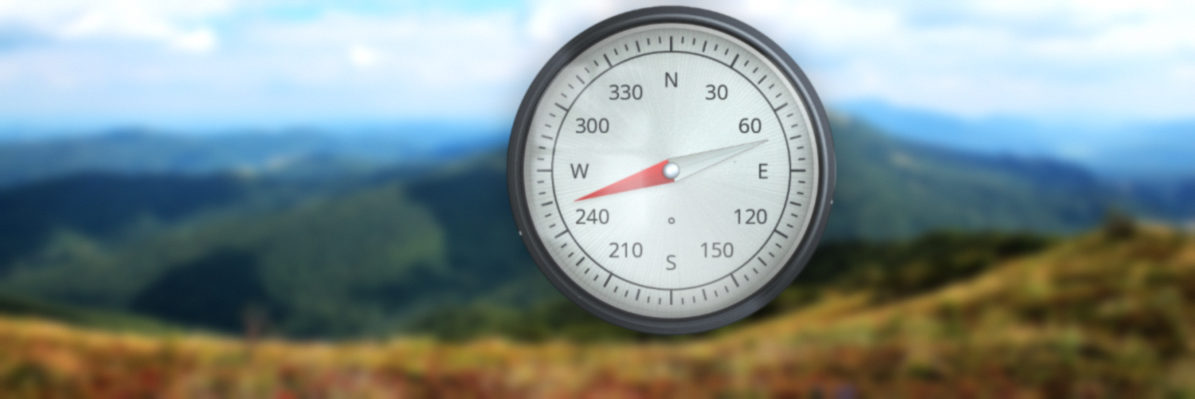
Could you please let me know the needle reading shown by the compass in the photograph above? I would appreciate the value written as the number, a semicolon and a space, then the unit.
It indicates 252.5; °
